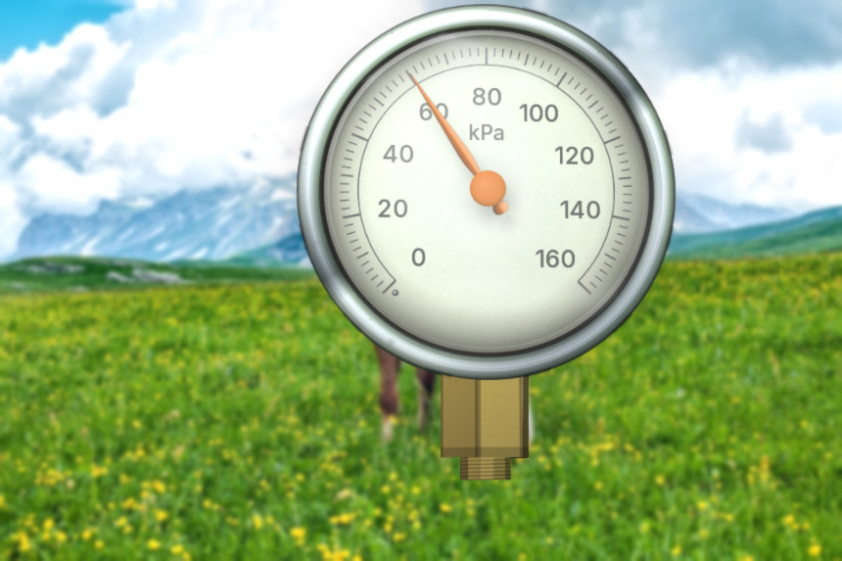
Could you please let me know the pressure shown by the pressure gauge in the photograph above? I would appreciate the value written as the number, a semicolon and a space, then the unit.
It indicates 60; kPa
